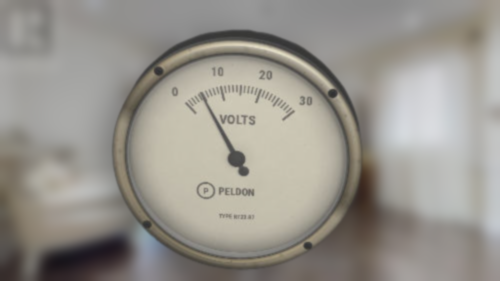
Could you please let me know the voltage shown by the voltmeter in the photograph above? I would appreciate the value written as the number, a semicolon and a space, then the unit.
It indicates 5; V
